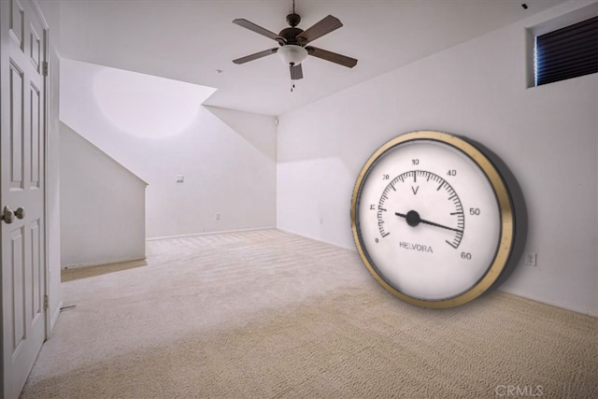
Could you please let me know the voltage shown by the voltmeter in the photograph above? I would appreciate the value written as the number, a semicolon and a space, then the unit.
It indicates 55; V
